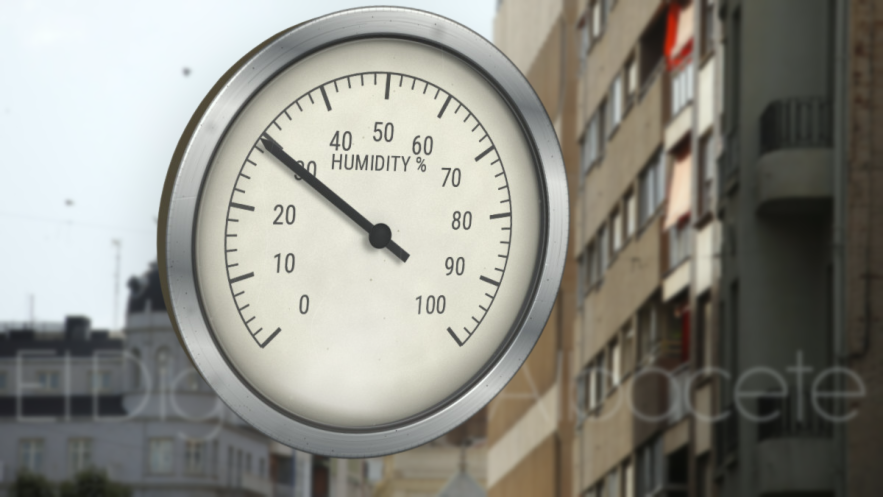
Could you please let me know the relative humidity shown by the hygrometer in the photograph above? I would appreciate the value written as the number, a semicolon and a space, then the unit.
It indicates 29; %
